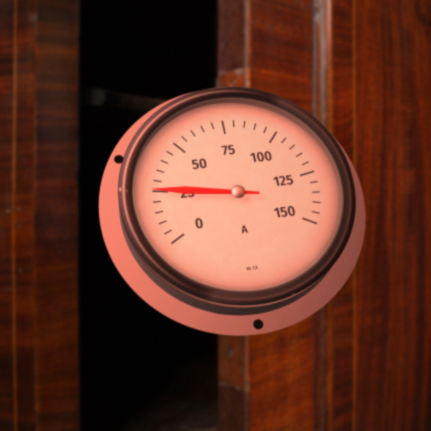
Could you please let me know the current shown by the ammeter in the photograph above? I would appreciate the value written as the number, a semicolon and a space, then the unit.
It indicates 25; A
